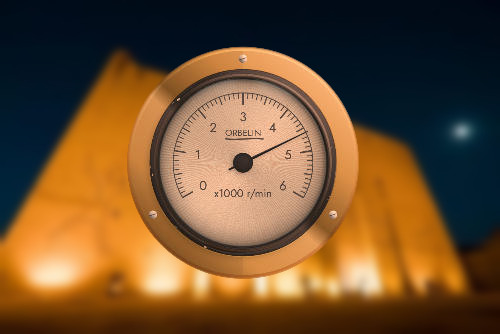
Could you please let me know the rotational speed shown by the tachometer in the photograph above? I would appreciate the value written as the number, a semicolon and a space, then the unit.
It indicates 4600; rpm
